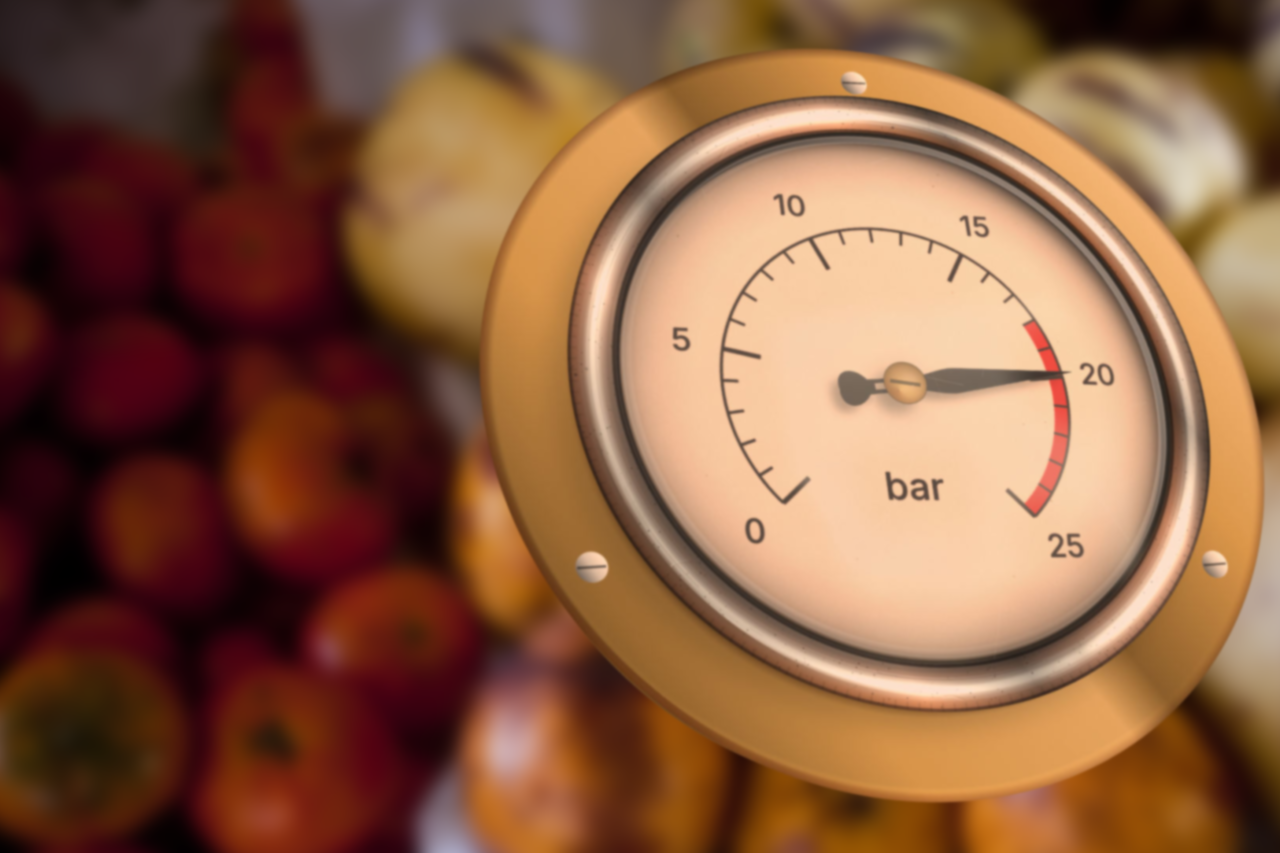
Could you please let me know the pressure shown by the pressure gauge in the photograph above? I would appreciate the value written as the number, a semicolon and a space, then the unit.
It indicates 20; bar
